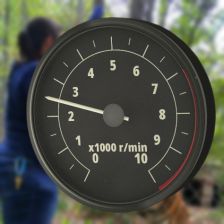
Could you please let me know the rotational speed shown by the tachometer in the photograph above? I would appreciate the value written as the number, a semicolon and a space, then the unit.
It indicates 2500; rpm
